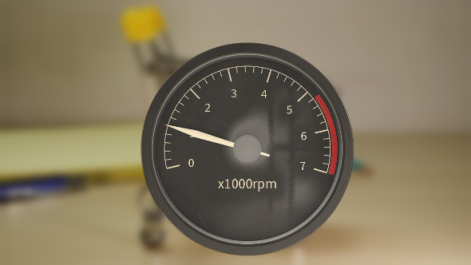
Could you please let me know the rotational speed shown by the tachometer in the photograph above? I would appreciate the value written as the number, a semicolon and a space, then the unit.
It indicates 1000; rpm
